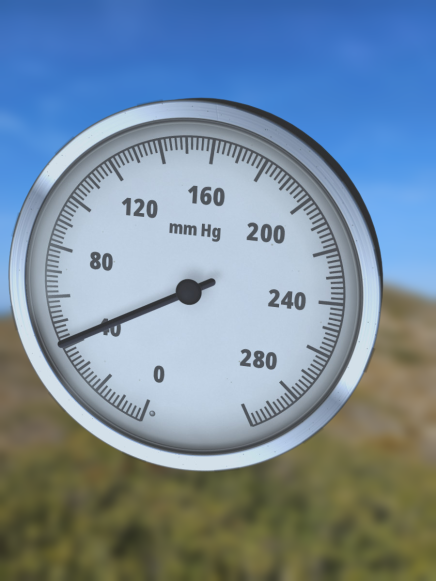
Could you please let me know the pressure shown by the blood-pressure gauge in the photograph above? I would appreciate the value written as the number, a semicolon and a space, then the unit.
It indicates 42; mmHg
